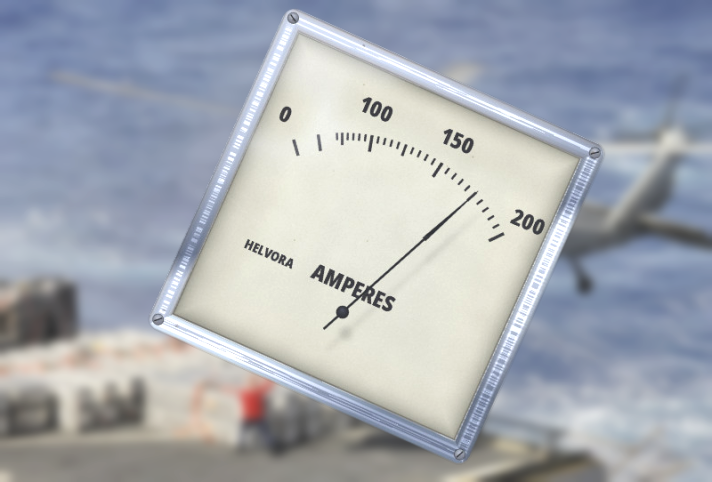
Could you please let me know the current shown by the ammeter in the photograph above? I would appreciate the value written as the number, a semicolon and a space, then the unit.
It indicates 175; A
